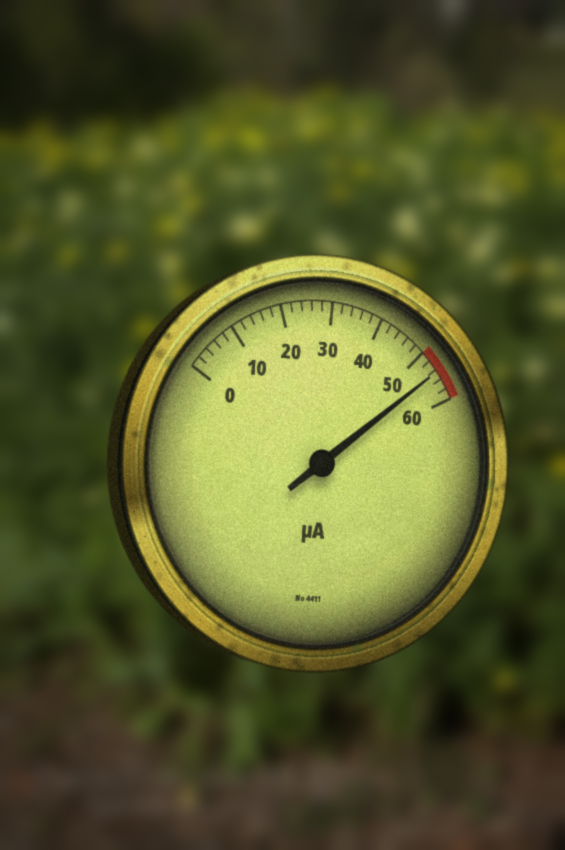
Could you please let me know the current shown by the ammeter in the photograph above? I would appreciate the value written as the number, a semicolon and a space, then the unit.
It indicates 54; µA
